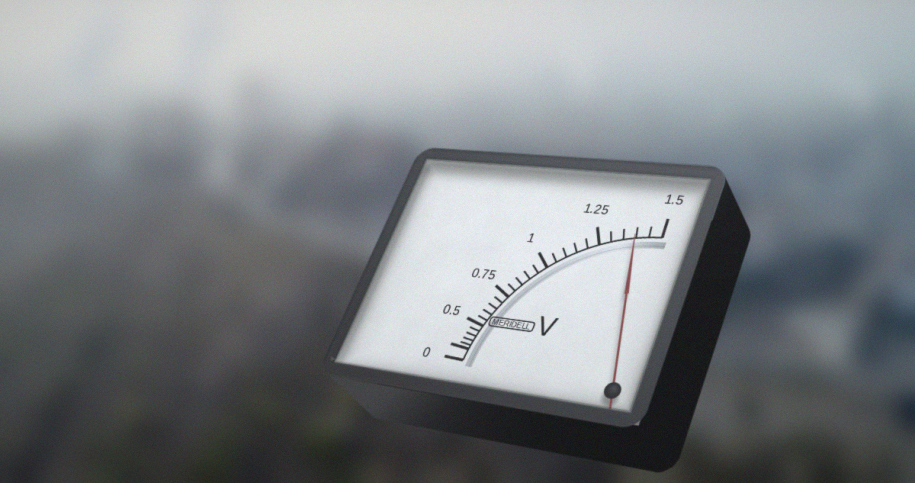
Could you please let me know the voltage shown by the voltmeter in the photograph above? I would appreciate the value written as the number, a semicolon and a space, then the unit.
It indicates 1.4; V
